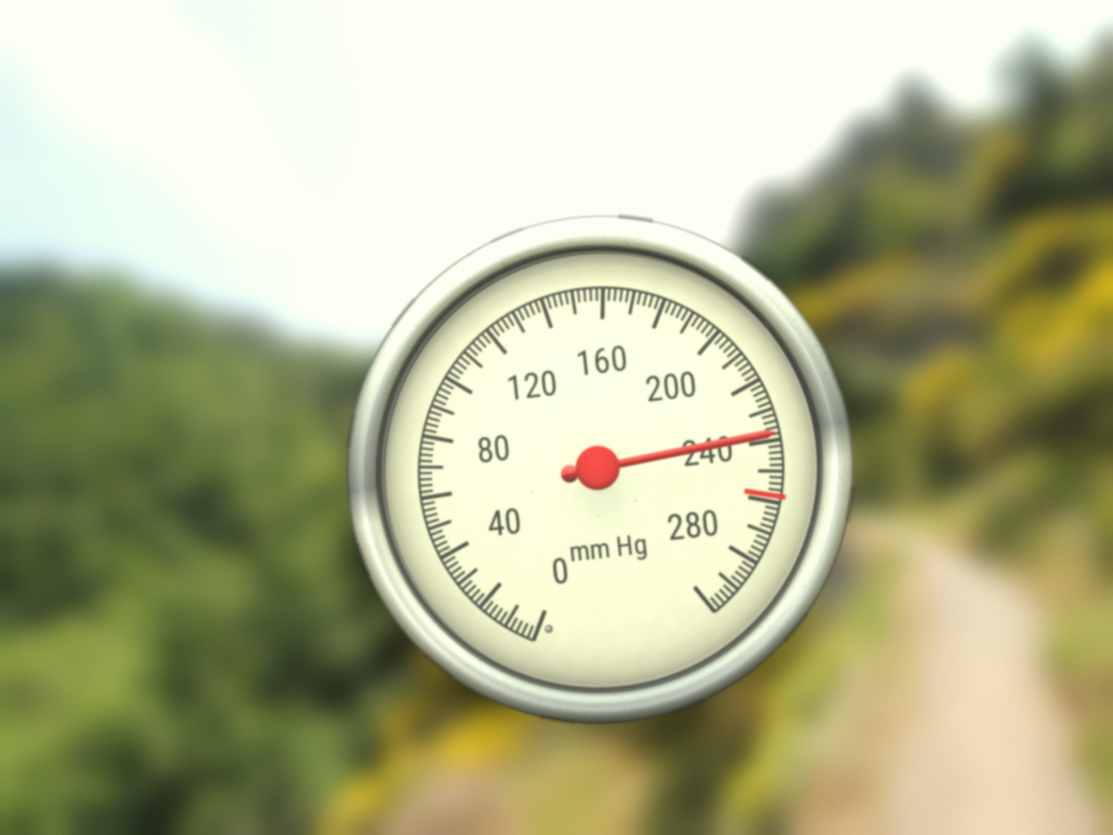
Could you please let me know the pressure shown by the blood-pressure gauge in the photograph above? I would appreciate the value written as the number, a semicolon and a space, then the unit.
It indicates 238; mmHg
